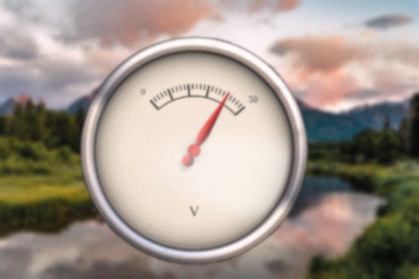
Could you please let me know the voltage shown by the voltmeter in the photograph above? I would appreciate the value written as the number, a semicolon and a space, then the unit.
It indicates 40; V
